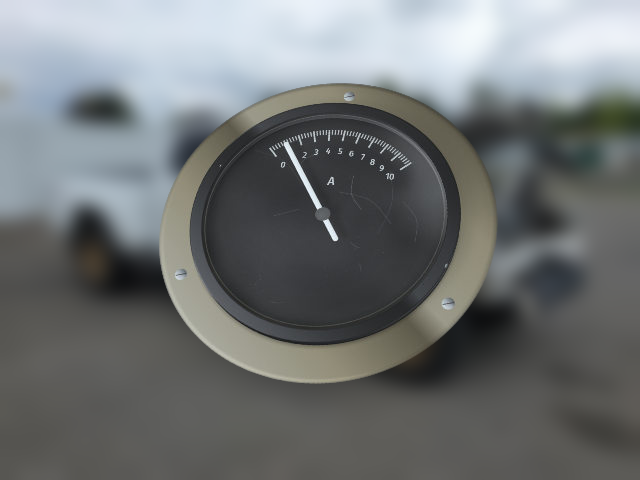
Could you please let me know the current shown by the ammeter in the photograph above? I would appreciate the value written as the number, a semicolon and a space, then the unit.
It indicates 1; A
